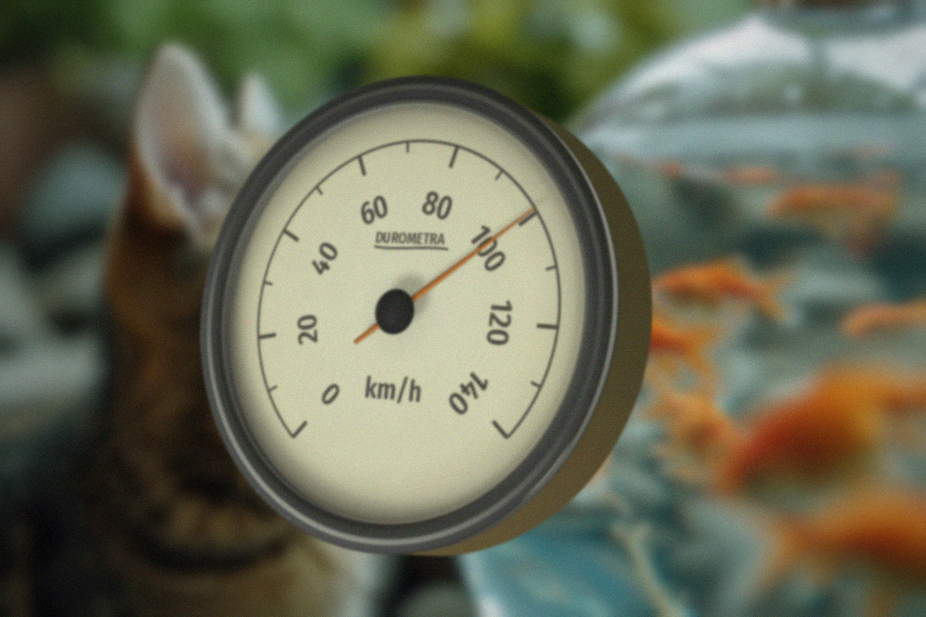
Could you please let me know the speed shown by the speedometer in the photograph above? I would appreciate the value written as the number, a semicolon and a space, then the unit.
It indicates 100; km/h
